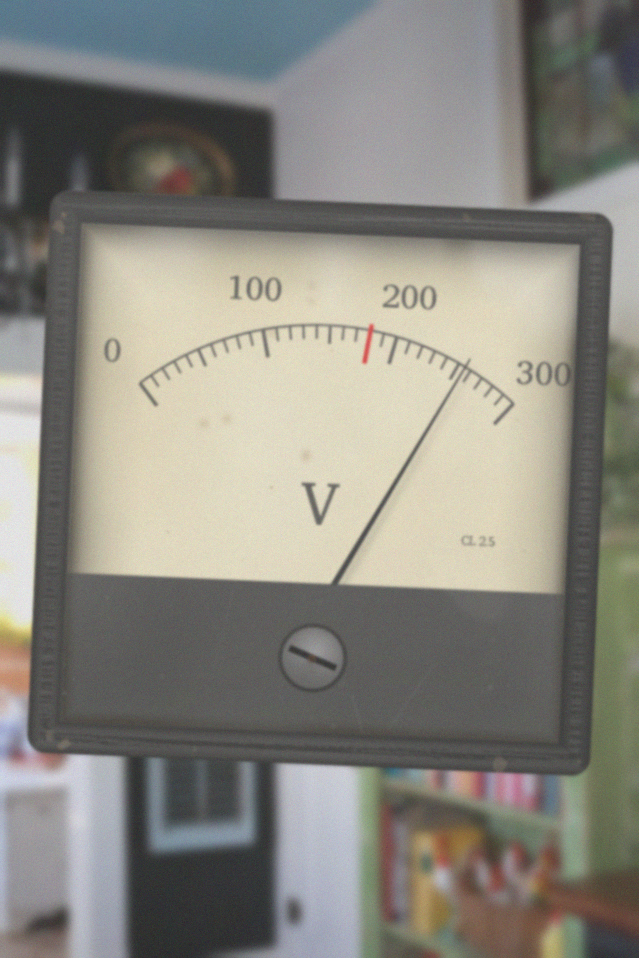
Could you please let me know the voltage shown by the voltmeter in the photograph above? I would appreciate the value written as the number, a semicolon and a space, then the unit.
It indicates 255; V
